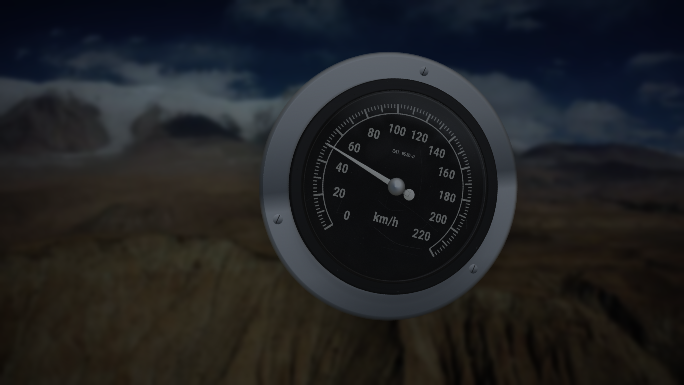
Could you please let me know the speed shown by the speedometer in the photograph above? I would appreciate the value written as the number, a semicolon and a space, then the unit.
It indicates 50; km/h
